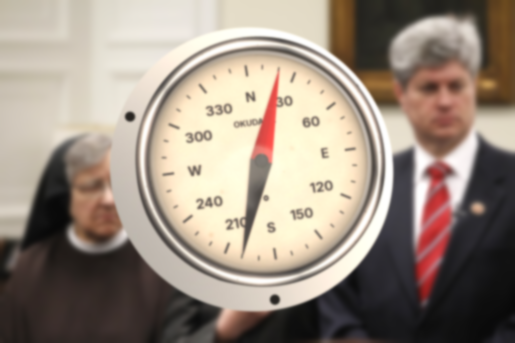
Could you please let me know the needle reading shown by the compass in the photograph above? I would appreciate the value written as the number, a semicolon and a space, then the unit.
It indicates 20; °
